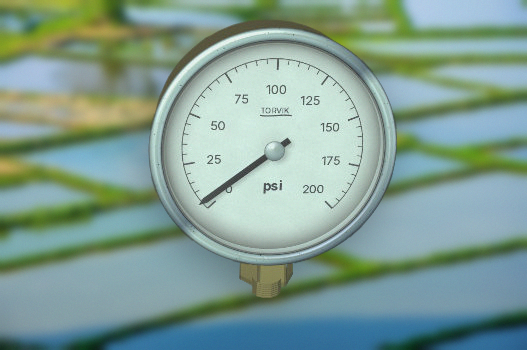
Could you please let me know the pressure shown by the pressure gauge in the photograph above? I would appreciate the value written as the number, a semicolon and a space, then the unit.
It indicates 5; psi
